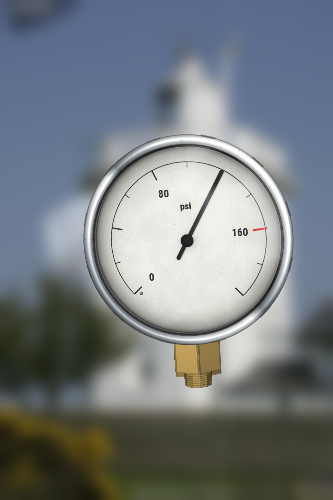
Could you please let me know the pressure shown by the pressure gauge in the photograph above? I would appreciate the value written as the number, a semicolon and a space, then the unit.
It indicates 120; psi
